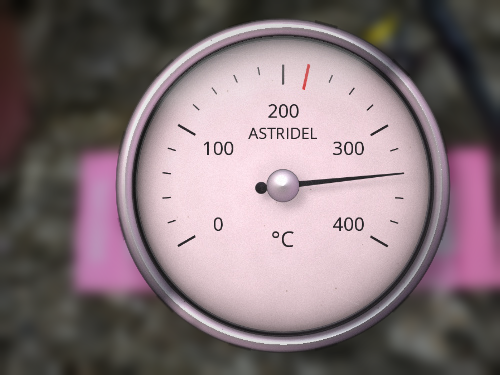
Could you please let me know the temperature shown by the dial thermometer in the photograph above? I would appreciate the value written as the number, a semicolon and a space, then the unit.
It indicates 340; °C
